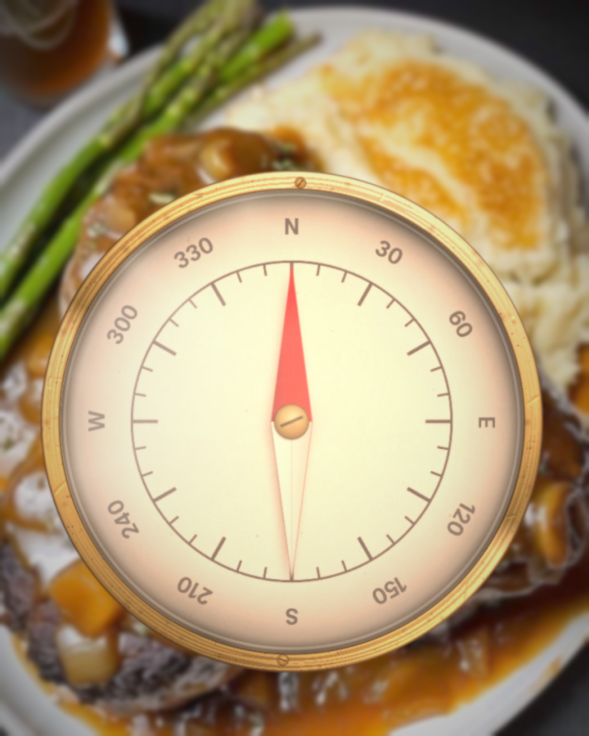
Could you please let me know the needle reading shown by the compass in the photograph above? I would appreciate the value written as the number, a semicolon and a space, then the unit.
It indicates 0; °
